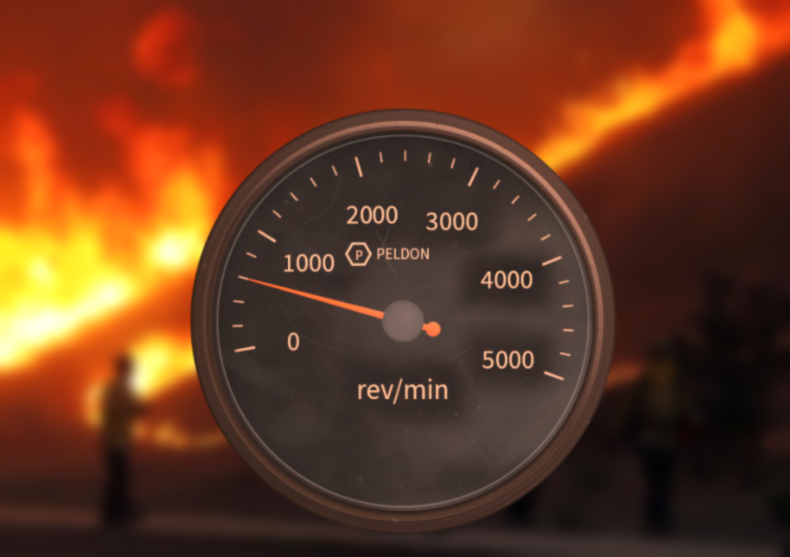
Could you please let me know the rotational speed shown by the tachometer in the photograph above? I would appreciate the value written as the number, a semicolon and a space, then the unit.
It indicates 600; rpm
